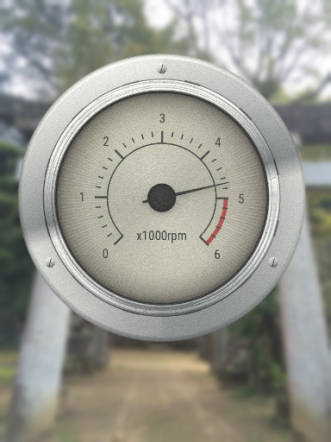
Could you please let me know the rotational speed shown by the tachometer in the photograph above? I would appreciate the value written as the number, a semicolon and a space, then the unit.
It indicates 4700; rpm
